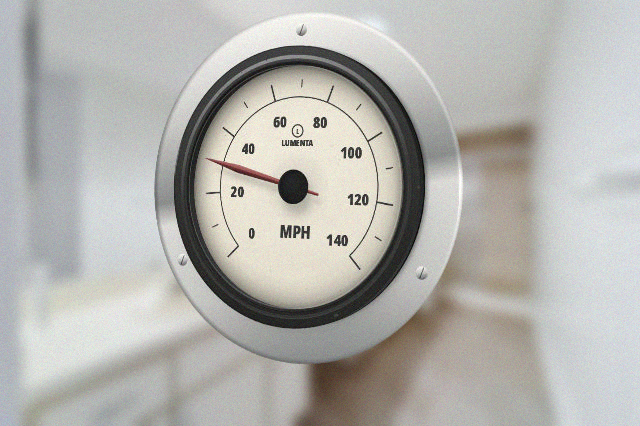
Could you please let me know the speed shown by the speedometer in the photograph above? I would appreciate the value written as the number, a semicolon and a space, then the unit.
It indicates 30; mph
